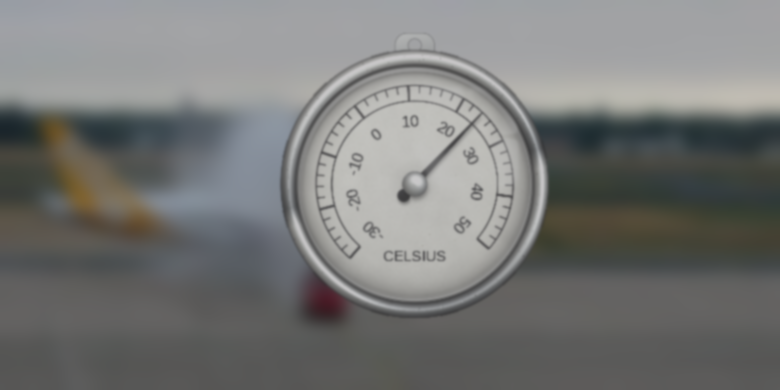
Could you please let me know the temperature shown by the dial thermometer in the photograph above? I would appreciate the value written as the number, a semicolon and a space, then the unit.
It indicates 24; °C
